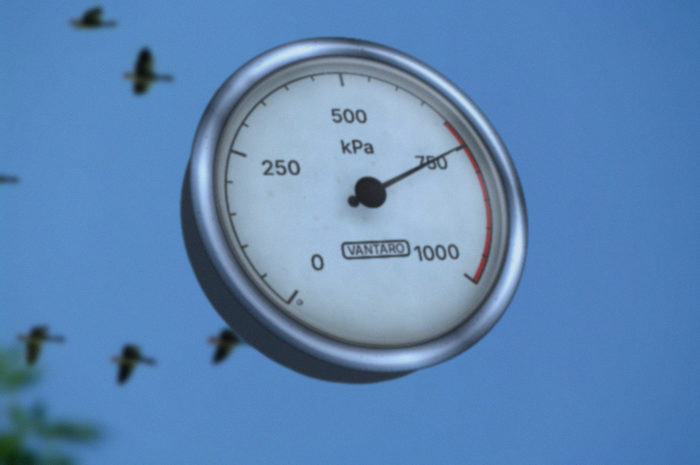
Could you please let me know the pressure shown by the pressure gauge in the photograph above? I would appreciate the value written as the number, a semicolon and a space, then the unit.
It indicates 750; kPa
